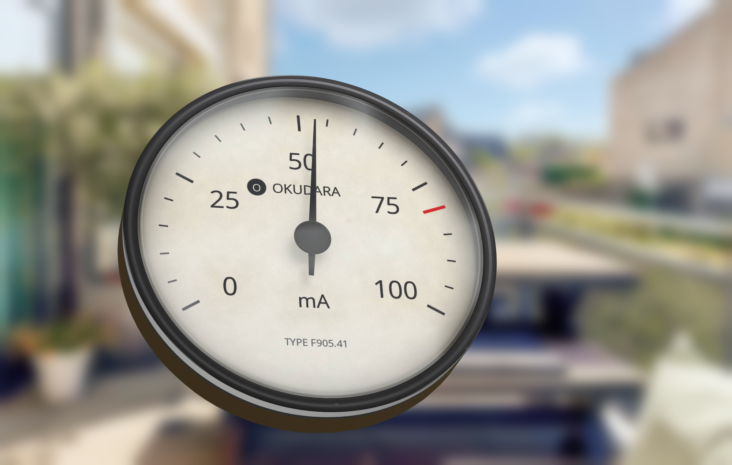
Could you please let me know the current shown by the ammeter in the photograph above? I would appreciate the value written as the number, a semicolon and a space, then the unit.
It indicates 52.5; mA
